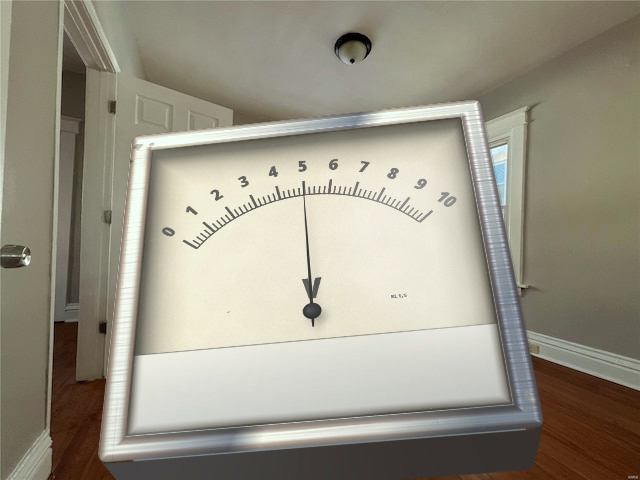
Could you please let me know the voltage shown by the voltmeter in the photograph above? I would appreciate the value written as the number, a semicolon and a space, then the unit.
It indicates 5; V
